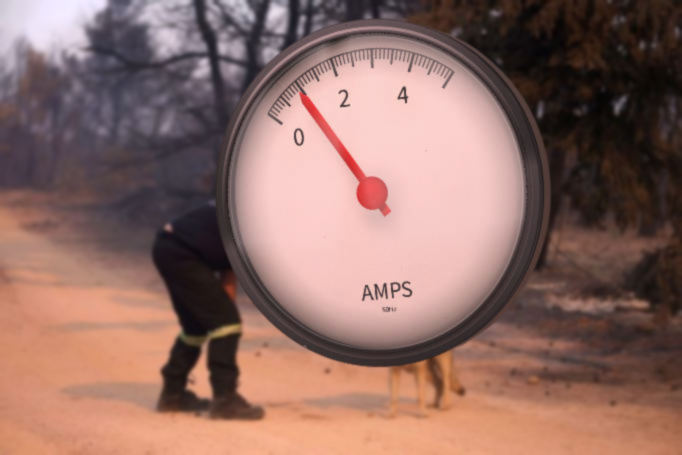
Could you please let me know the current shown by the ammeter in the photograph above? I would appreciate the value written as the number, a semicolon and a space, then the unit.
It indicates 1; A
